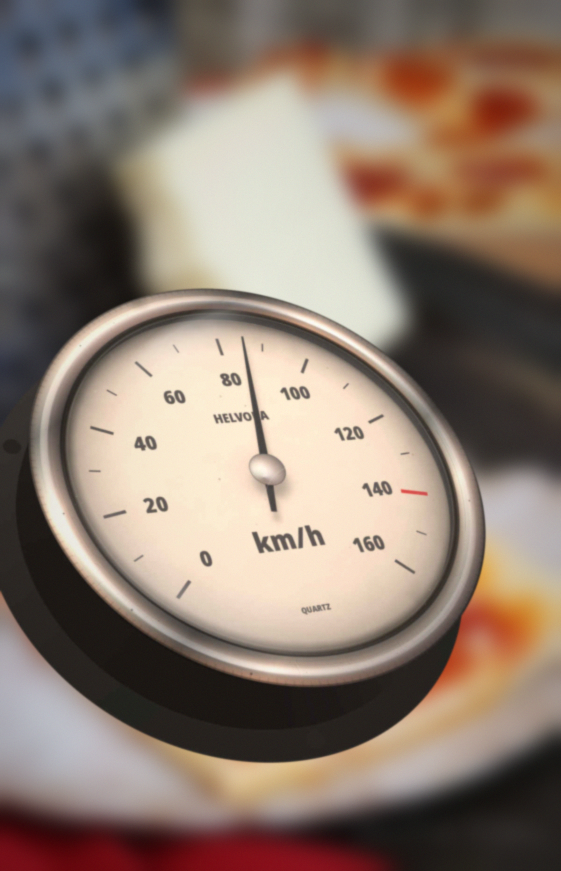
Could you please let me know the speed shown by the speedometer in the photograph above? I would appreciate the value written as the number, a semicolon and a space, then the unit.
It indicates 85; km/h
